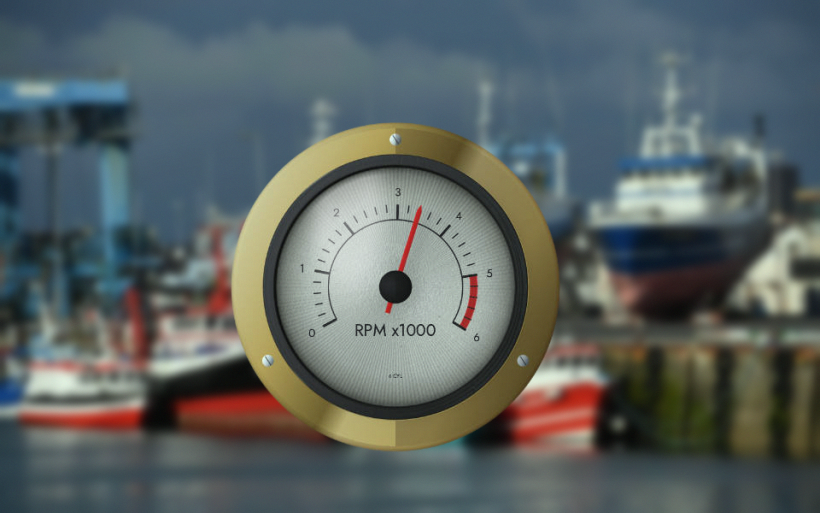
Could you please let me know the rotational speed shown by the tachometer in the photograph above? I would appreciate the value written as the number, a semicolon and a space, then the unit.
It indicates 3400; rpm
